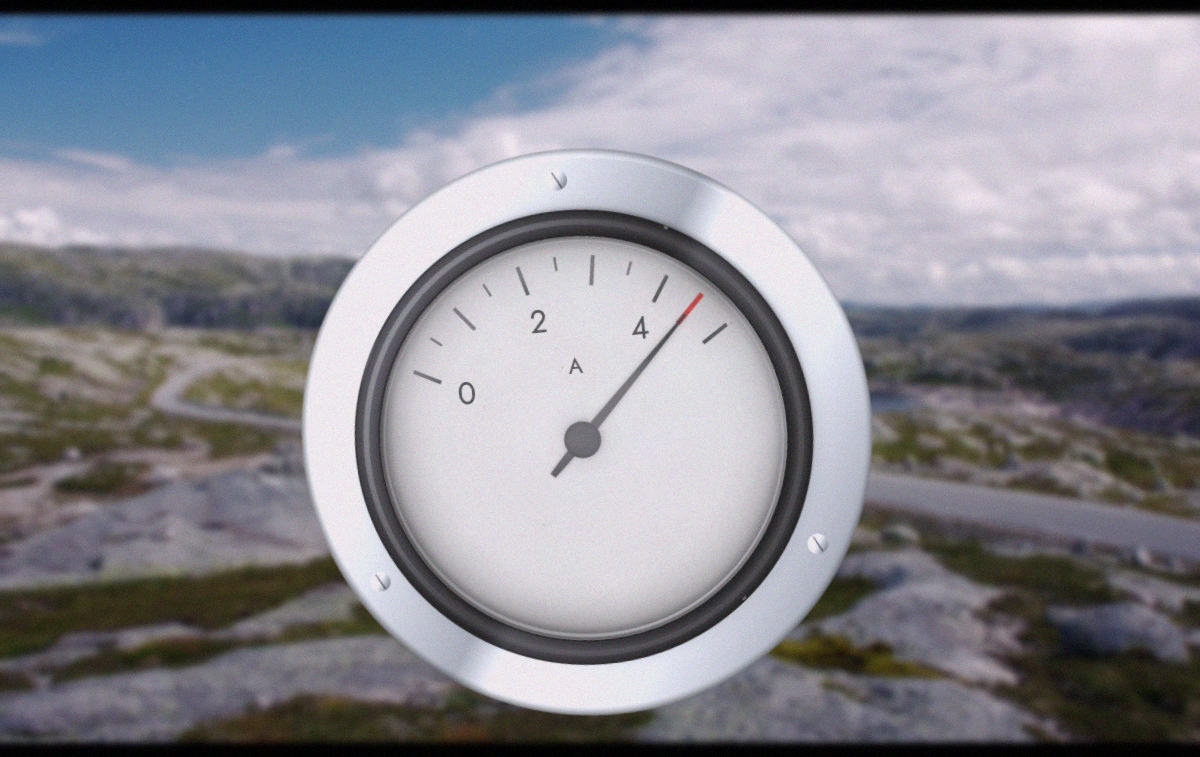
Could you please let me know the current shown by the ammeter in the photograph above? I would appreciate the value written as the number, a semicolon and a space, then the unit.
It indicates 4.5; A
